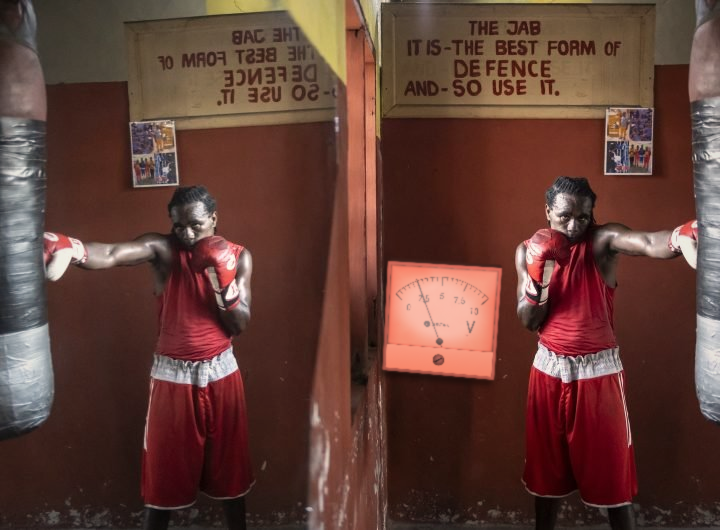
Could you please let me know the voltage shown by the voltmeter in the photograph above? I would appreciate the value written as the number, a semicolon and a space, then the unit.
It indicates 2.5; V
